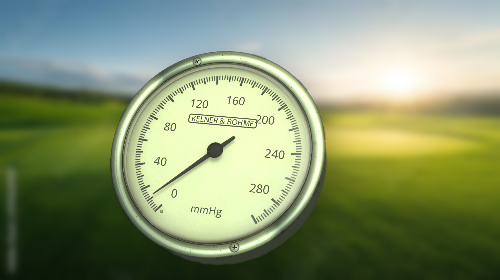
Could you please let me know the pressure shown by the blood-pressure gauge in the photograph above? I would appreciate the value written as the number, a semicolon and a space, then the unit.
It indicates 10; mmHg
